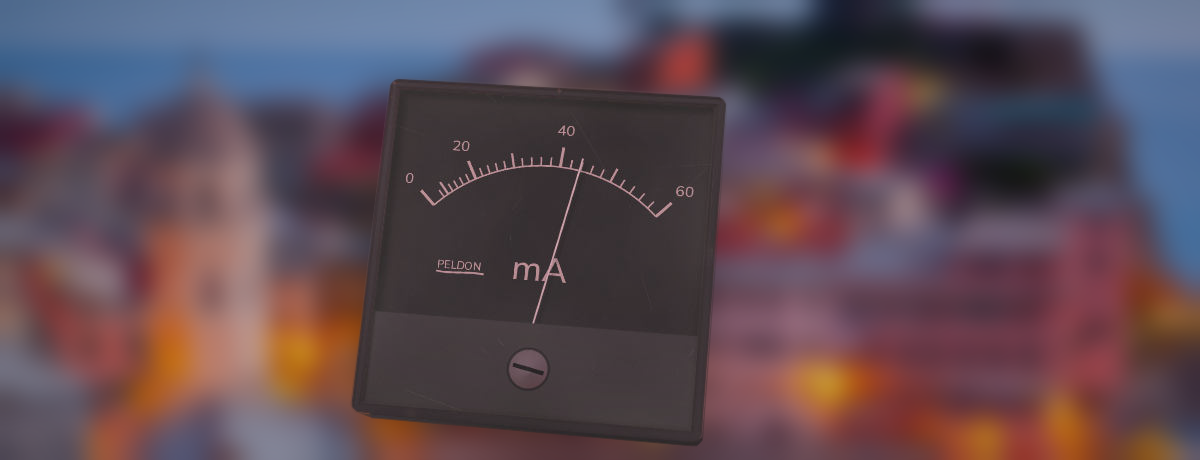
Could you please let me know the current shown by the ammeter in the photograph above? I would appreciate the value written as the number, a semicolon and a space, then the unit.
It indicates 44; mA
